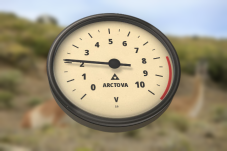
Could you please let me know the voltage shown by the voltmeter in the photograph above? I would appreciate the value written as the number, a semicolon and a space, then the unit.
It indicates 2; V
